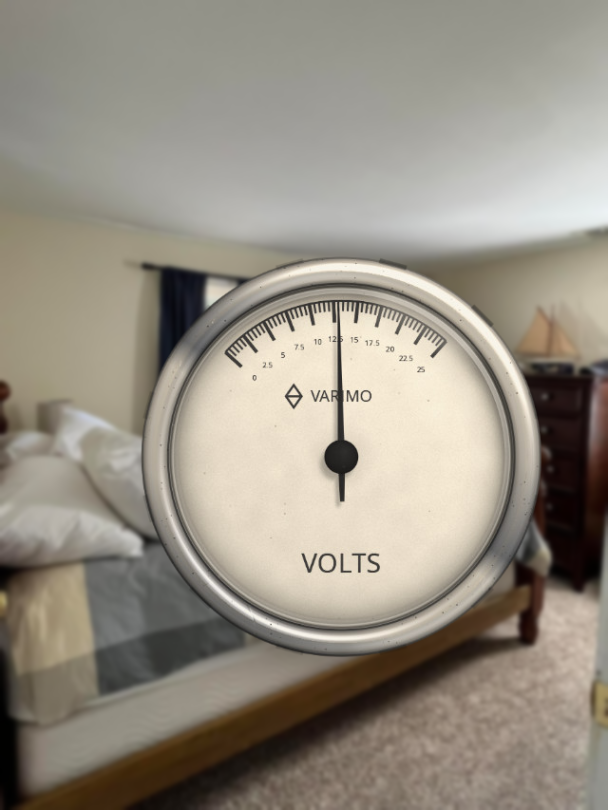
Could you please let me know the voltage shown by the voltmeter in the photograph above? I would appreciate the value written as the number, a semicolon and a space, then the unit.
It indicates 13; V
